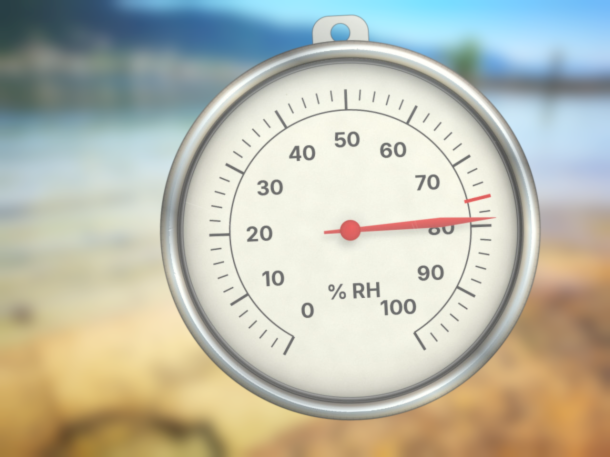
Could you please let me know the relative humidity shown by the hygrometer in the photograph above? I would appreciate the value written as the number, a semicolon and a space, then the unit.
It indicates 79; %
